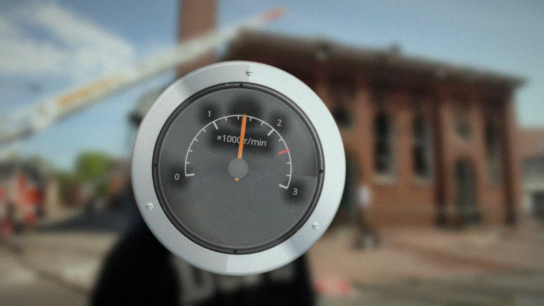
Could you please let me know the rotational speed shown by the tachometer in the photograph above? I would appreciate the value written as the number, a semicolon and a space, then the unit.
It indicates 1500; rpm
